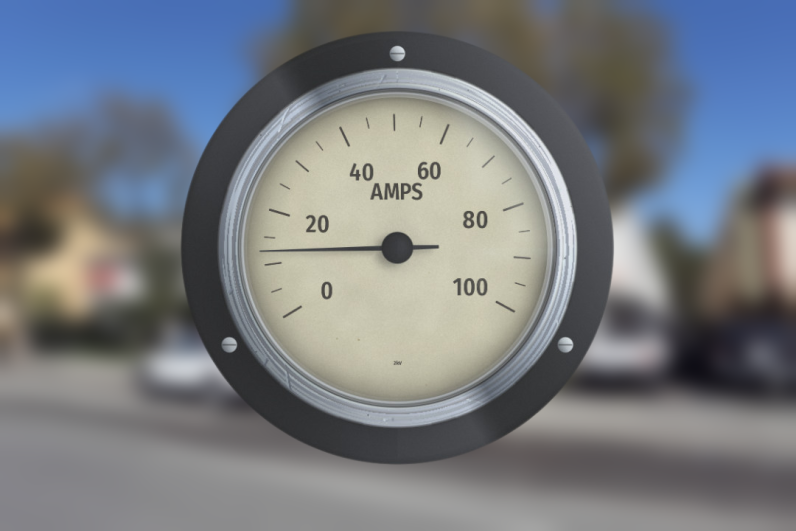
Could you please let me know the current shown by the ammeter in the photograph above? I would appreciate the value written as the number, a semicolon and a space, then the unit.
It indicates 12.5; A
